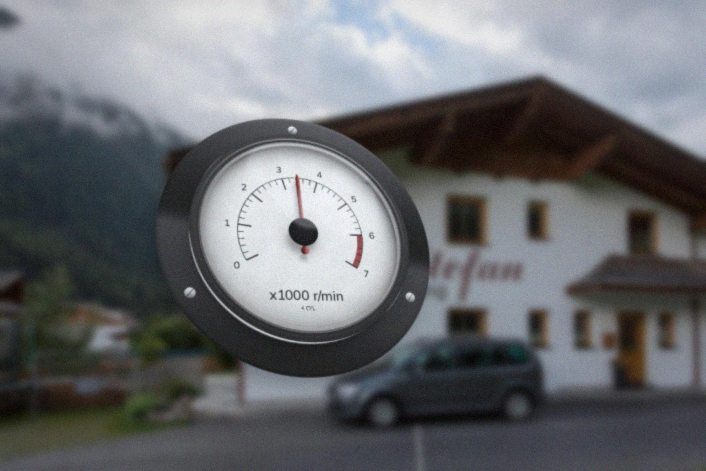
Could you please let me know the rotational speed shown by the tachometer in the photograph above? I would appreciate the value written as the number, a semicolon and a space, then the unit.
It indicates 3400; rpm
